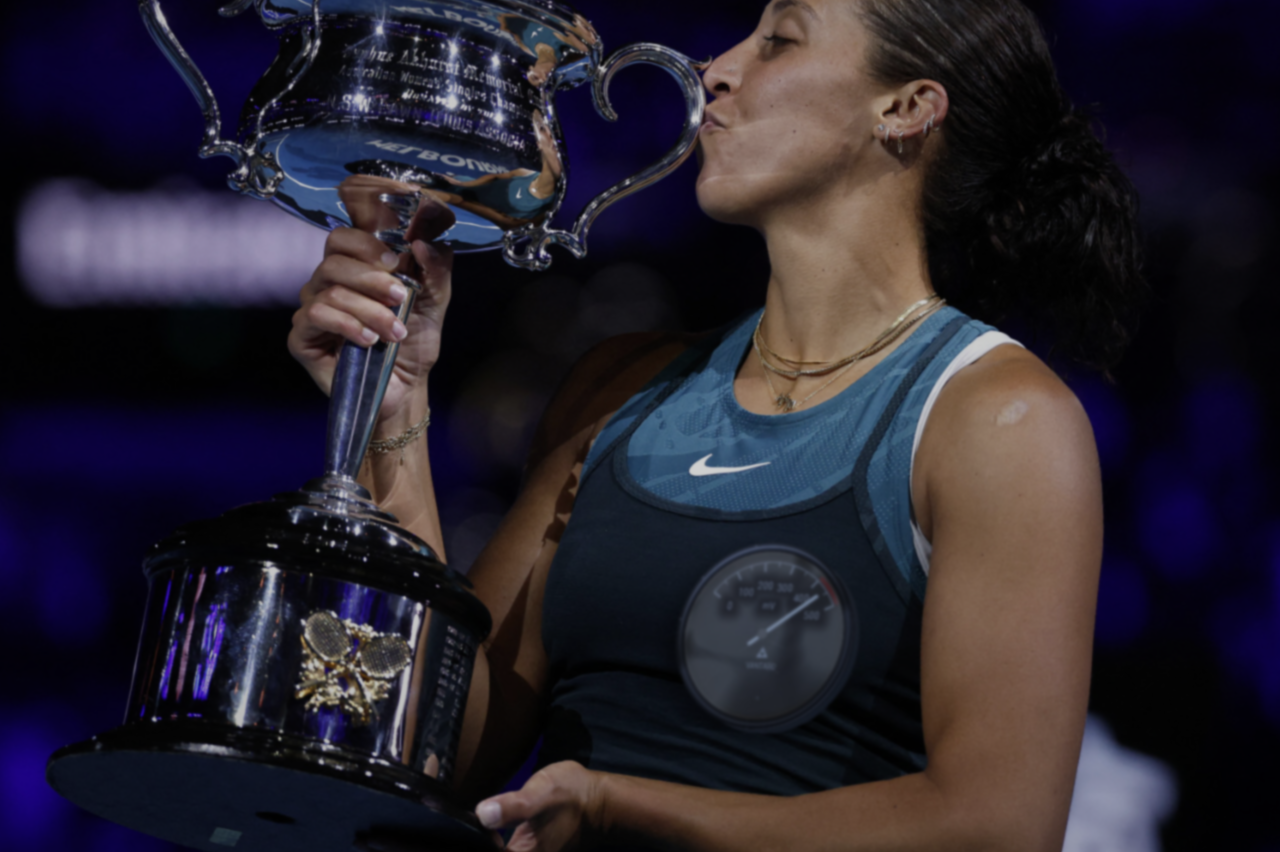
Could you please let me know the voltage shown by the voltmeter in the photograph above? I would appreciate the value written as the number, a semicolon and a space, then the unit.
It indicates 450; mV
